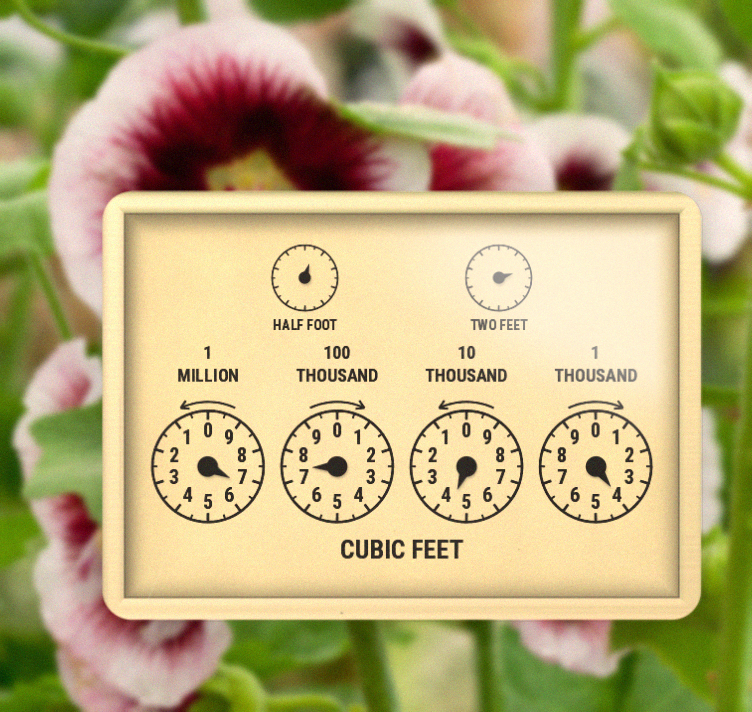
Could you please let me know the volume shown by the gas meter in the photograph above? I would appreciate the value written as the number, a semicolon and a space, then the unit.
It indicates 674400; ft³
